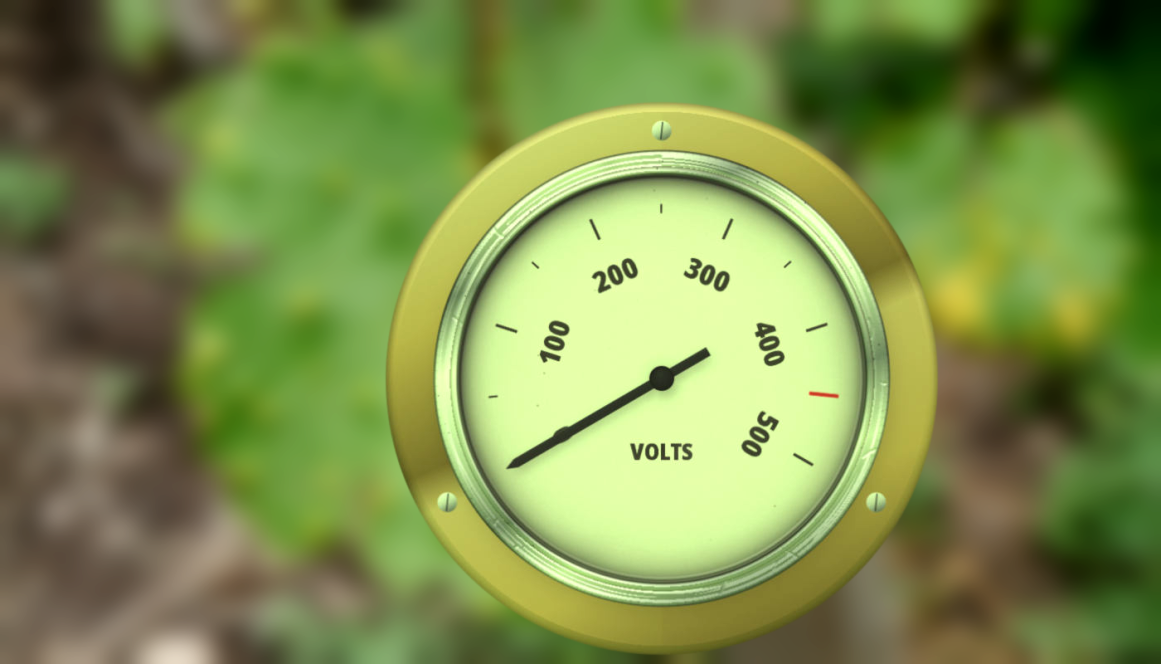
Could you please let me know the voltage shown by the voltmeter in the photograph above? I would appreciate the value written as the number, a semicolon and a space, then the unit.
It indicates 0; V
